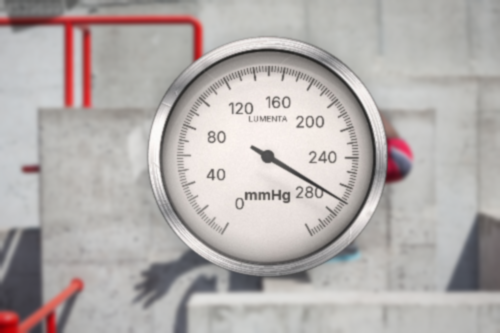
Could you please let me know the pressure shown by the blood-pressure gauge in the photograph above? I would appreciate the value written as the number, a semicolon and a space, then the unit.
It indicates 270; mmHg
